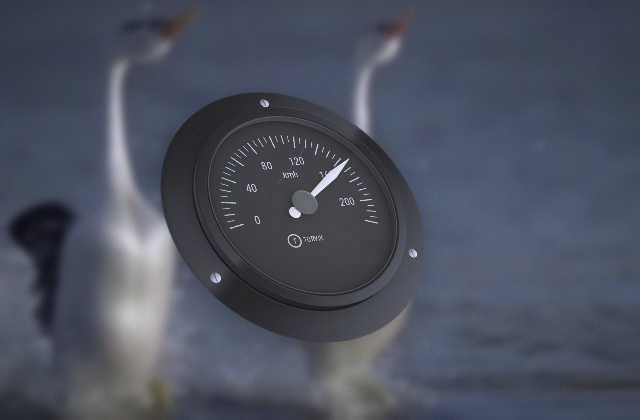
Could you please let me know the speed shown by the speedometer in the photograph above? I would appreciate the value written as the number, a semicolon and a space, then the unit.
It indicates 165; km/h
